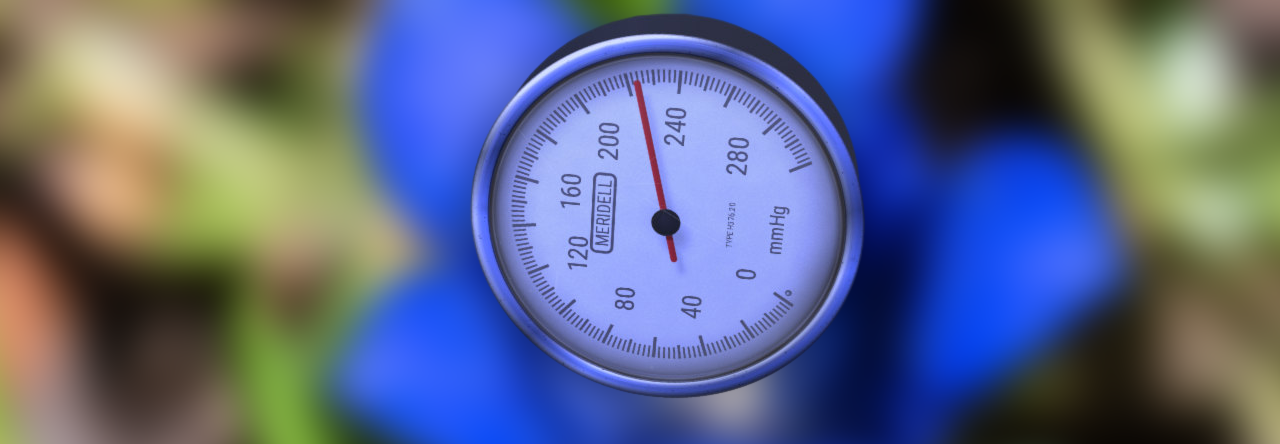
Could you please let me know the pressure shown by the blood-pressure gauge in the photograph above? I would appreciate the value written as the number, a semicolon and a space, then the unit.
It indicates 224; mmHg
